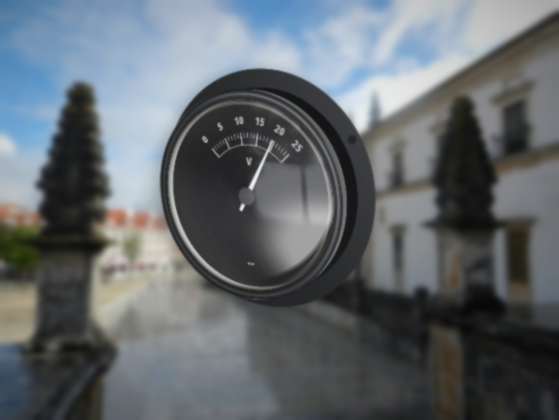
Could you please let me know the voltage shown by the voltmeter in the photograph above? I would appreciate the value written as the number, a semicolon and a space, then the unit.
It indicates 20; V
